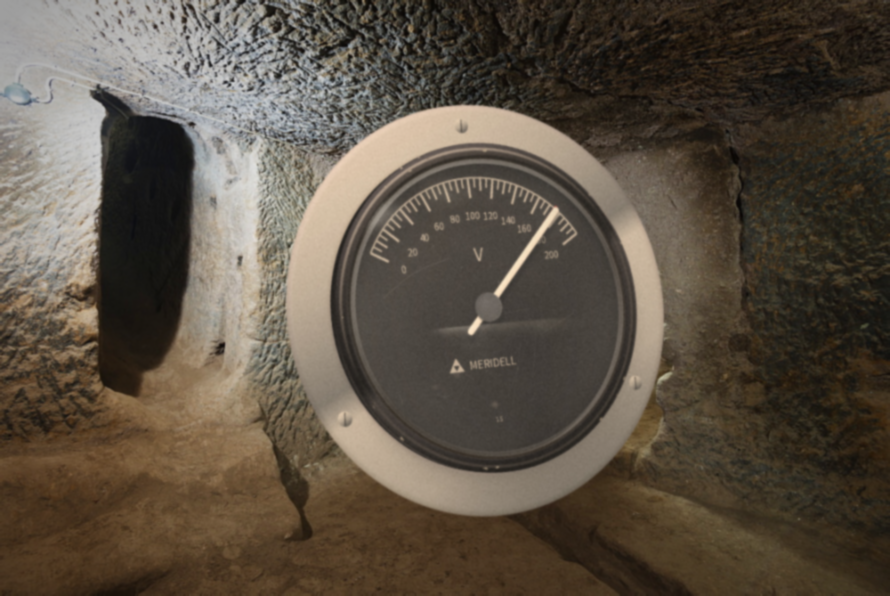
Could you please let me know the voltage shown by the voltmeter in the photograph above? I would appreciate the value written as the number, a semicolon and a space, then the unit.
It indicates 175; V
